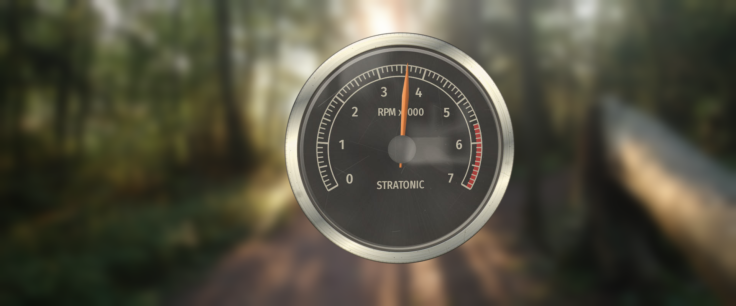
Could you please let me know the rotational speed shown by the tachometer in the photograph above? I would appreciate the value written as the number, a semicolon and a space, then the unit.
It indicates 3600; rpm
